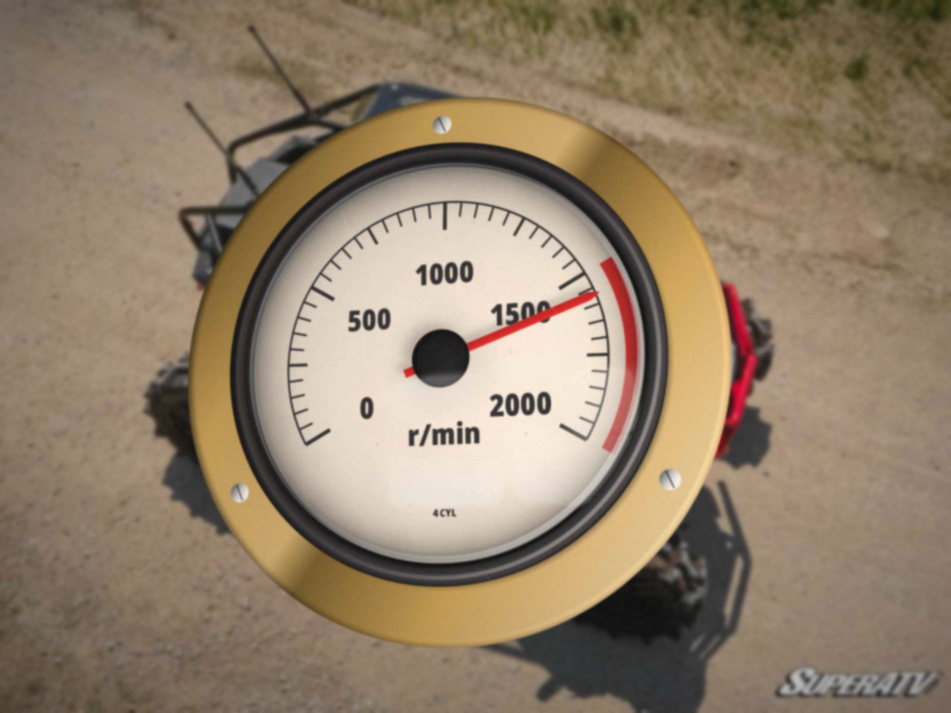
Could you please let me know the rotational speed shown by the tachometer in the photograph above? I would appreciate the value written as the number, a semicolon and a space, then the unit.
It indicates 1575; rpm
